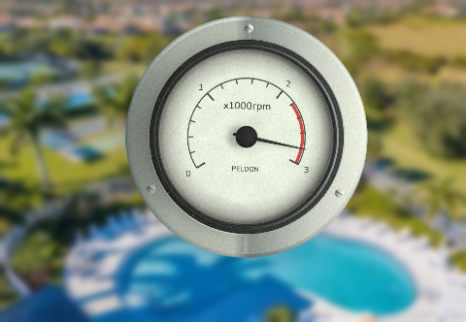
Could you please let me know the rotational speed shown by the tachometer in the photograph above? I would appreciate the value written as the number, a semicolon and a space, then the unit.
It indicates 2800; rpm
